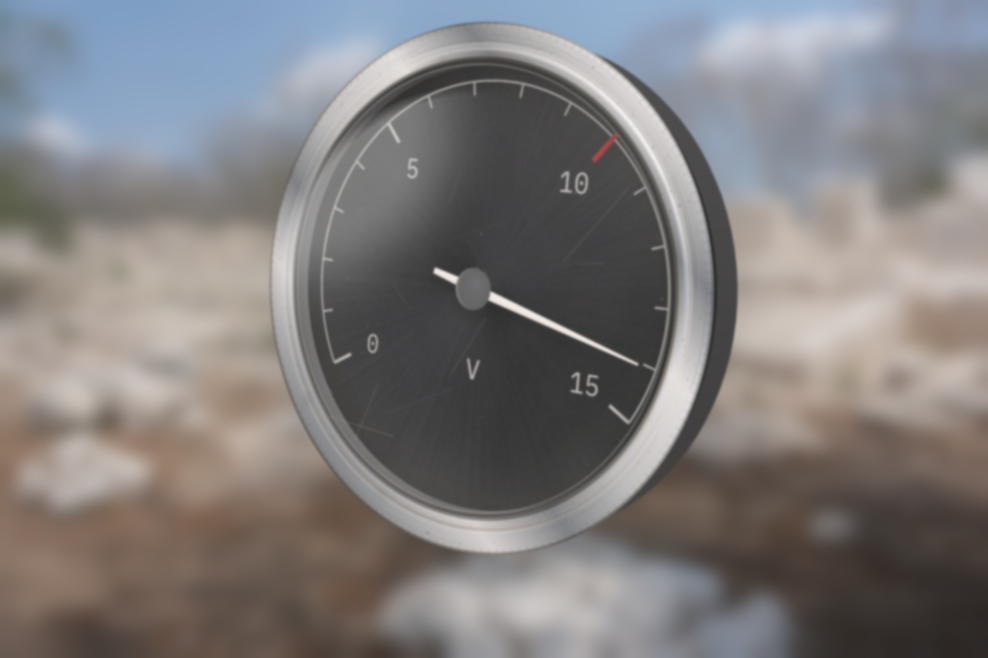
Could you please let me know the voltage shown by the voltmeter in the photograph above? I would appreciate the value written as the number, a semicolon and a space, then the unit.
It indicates 14; V
